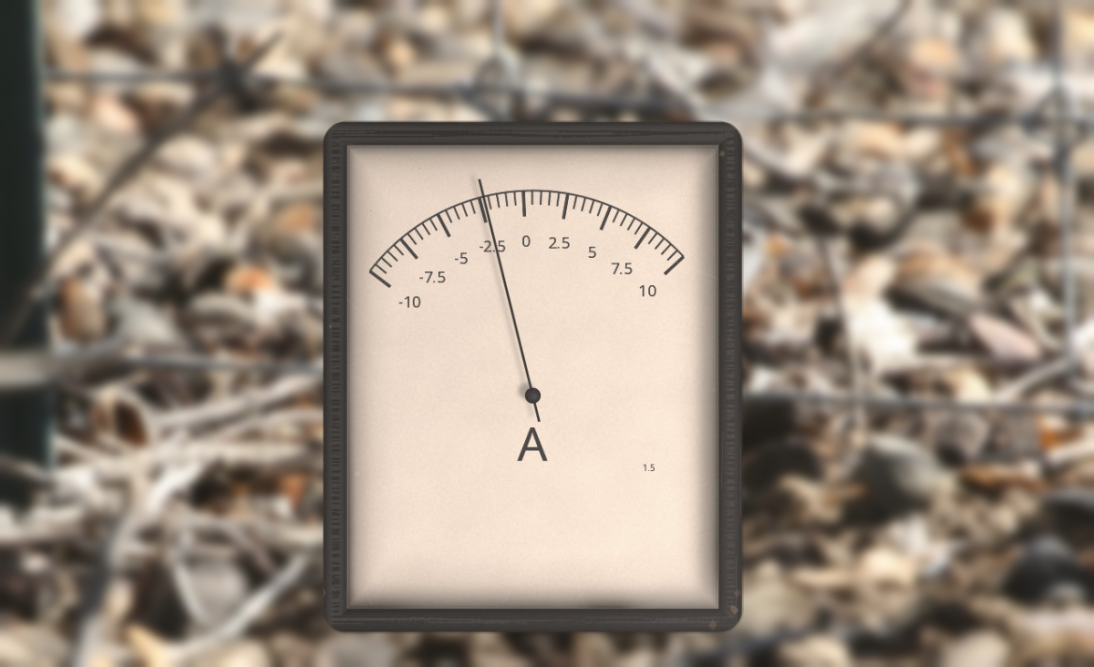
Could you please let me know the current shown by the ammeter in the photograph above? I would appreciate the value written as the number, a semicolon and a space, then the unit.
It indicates -2.25; A
